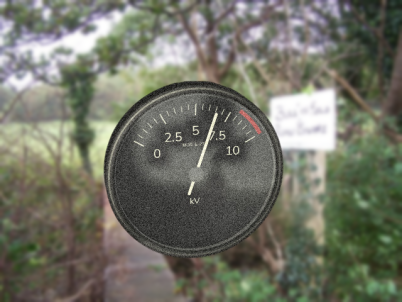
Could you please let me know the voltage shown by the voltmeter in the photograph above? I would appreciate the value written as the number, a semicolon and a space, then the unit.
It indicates 6.5; kV
